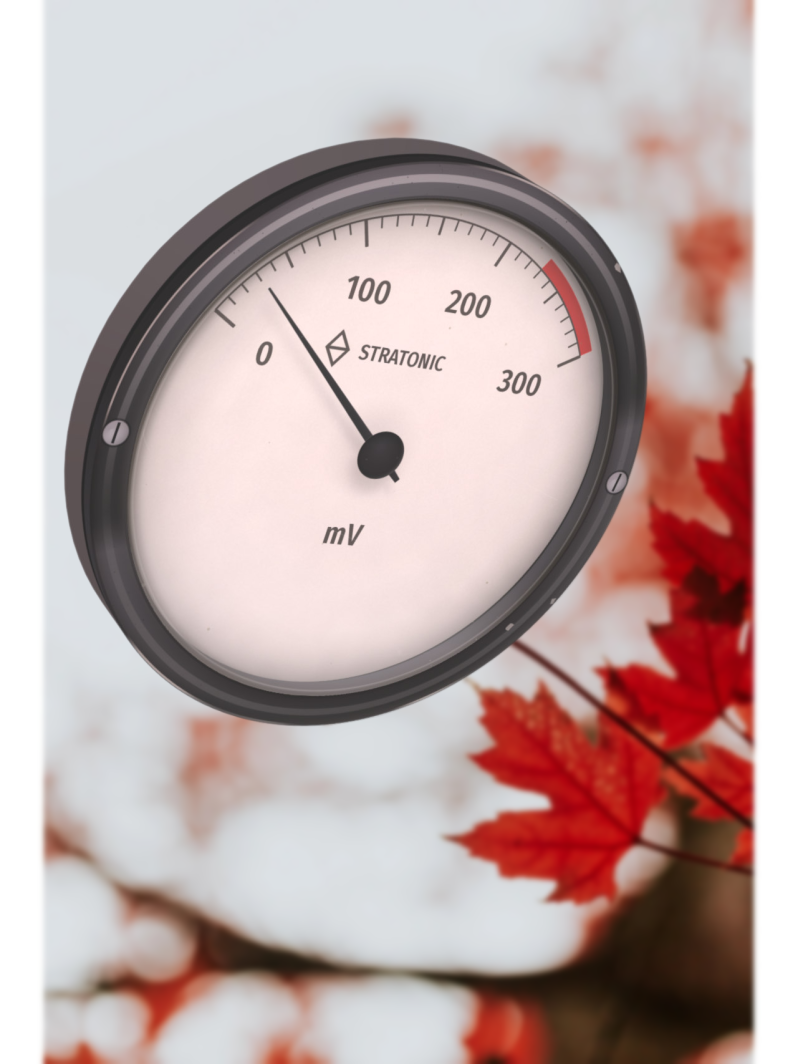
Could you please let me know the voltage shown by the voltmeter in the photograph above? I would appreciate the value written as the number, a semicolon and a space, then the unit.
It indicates 30; mV
